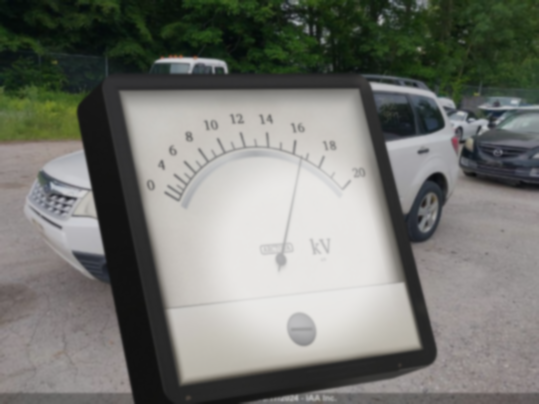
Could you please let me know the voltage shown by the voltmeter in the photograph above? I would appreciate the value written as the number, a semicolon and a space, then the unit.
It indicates 16.5; kV
